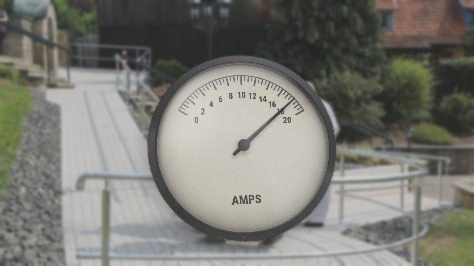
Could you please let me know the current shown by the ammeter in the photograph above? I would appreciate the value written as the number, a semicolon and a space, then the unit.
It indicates 18; A
